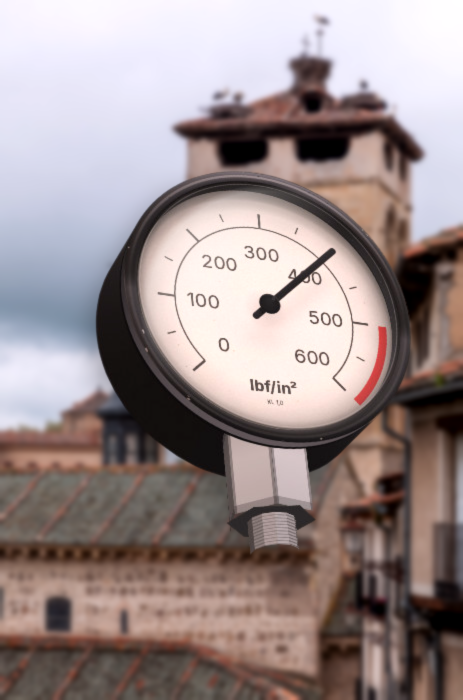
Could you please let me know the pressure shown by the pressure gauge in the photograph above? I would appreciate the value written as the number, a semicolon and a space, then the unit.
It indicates 400; psi
